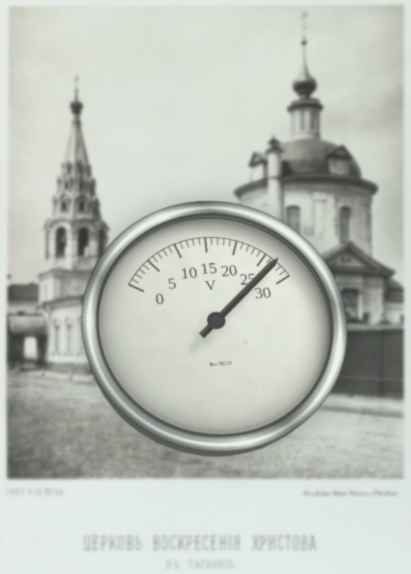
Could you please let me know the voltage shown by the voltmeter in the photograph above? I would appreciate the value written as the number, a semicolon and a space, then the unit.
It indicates 27; V
